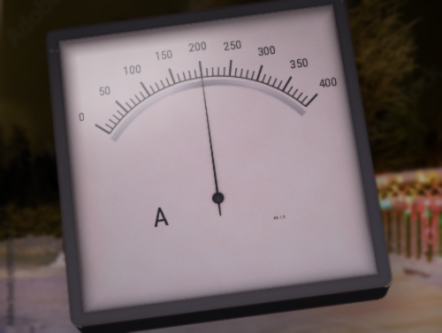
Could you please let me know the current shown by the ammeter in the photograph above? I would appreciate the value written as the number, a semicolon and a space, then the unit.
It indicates 200; A
